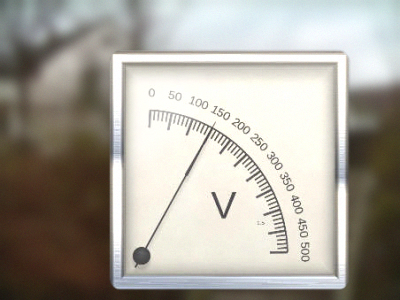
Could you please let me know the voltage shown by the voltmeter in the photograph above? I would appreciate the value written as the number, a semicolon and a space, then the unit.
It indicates 150; V
